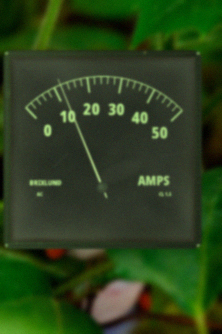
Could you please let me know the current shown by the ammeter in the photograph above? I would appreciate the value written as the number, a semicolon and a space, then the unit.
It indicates 12; A
